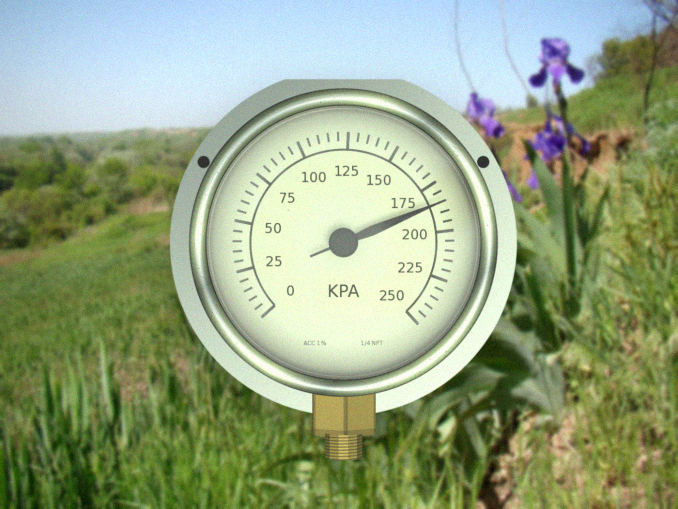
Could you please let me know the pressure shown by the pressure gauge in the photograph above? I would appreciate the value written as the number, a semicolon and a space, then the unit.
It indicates 185; kPa
